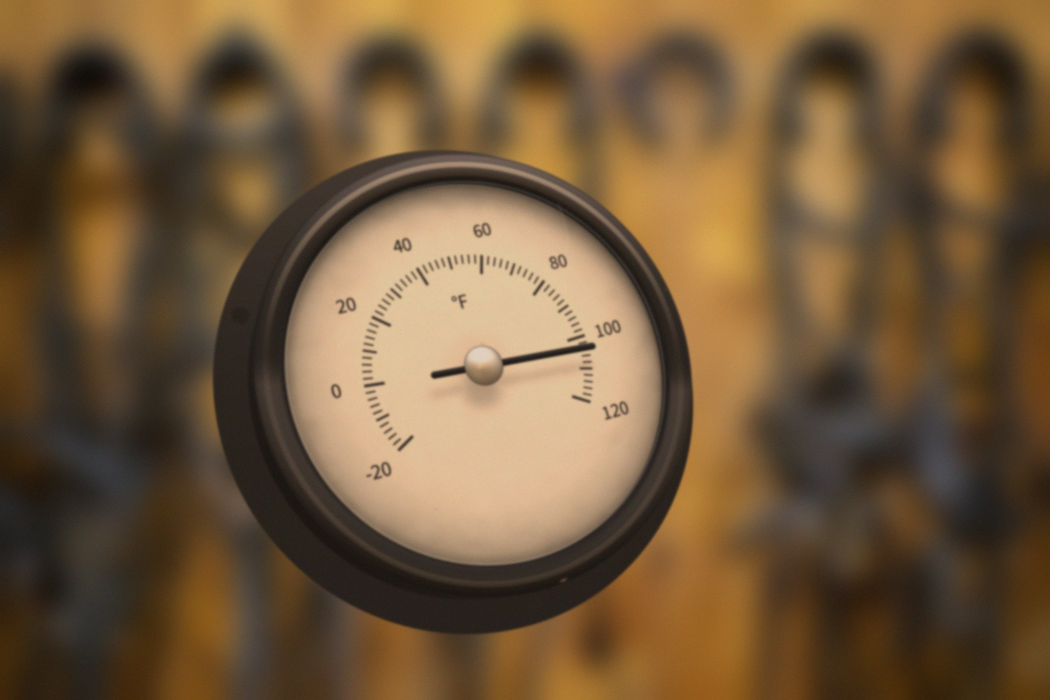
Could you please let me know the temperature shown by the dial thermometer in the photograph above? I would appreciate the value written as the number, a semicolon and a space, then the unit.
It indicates 104; °F
